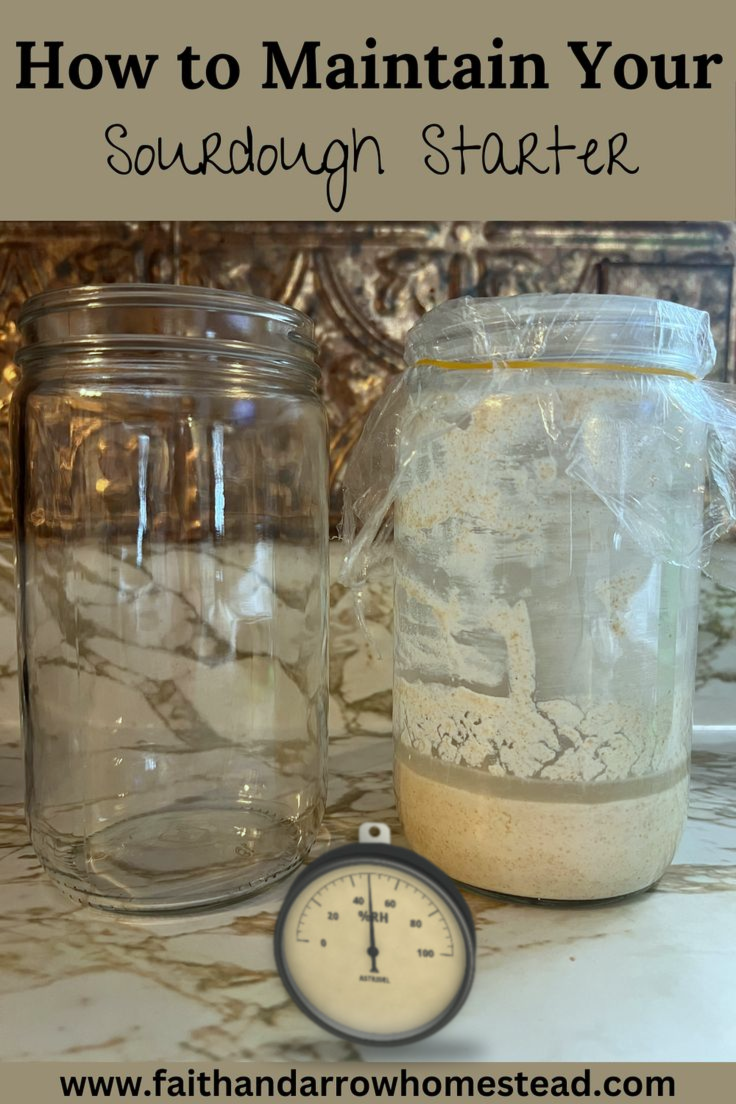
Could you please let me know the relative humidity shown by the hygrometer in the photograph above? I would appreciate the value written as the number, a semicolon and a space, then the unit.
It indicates 48; %
